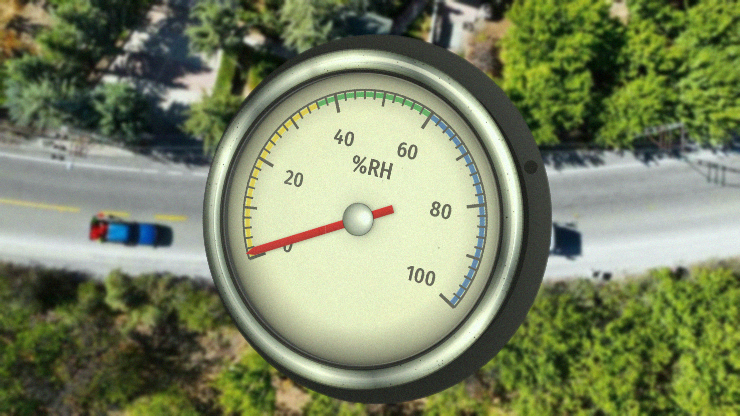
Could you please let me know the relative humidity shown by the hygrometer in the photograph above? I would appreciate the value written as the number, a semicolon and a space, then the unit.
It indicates 1; %
